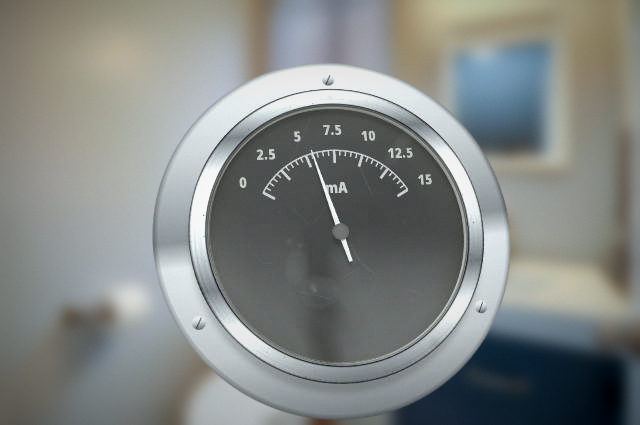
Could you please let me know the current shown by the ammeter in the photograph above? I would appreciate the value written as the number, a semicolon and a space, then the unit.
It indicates 5.5; mA
